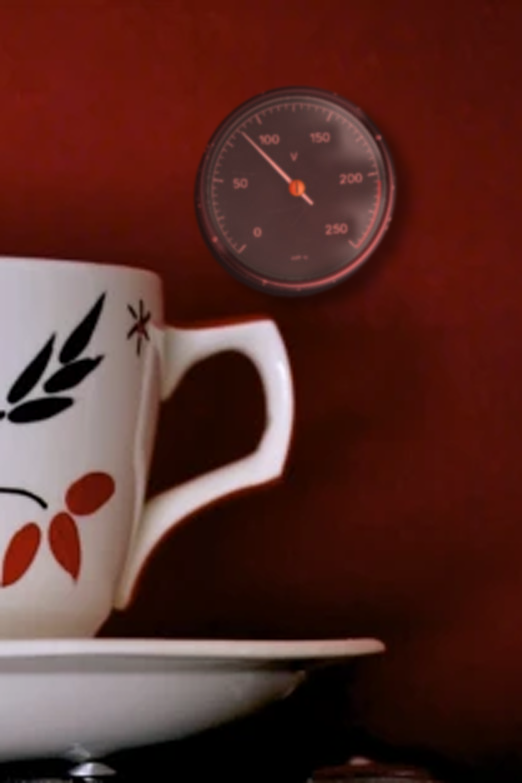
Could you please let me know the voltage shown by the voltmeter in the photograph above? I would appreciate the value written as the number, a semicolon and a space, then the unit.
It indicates 85; V
